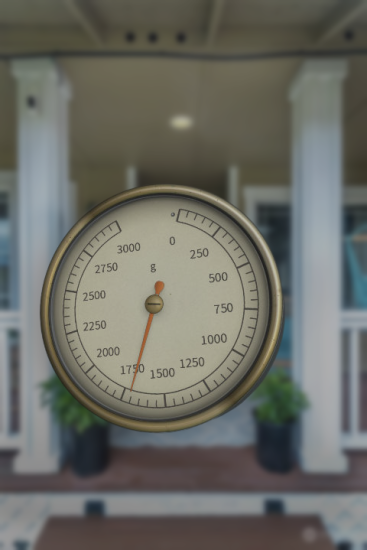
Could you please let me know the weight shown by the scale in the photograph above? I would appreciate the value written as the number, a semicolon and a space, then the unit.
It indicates 1700; g
